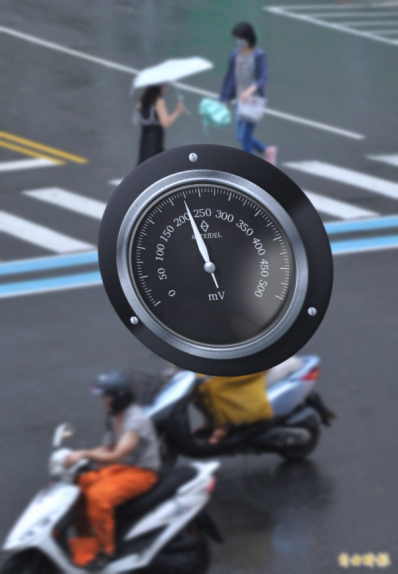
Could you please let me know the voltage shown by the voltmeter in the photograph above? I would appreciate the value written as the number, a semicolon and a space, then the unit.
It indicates 225; mV
